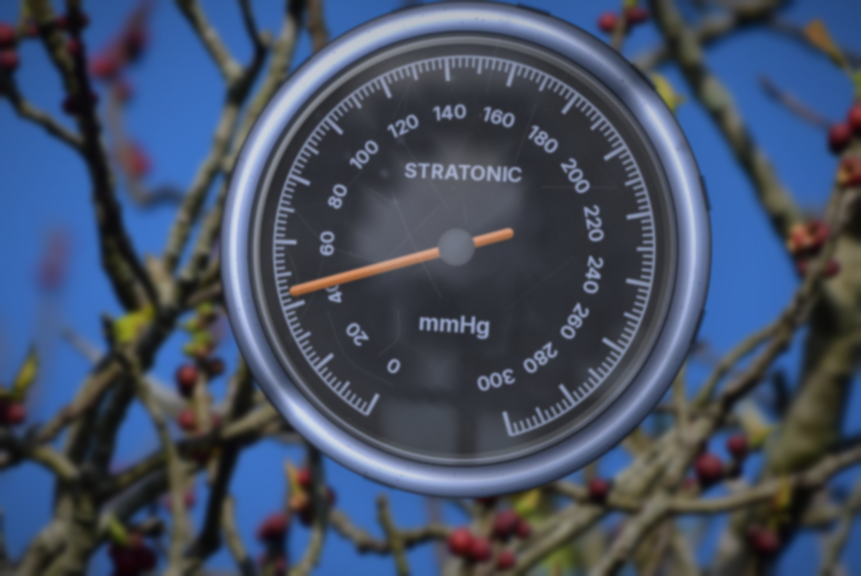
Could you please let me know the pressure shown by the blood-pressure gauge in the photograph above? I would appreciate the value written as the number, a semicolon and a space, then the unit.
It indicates 44; mmHg
